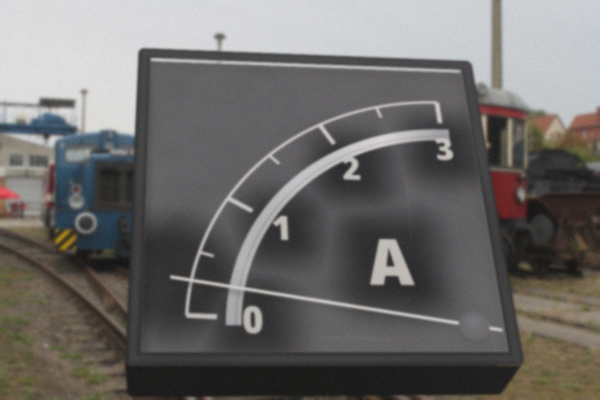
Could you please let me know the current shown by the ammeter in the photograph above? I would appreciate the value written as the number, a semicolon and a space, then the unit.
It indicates 0.25; A
